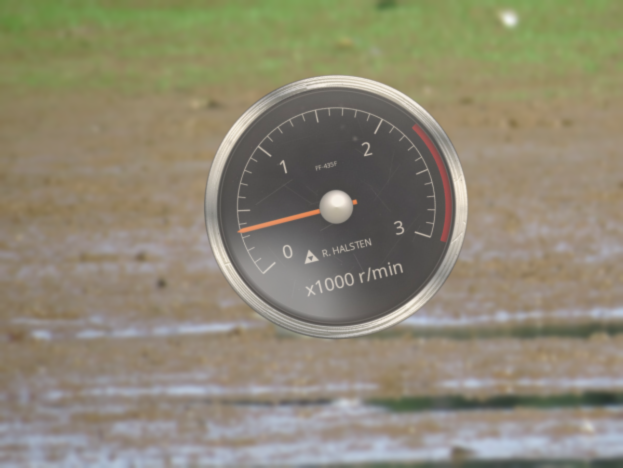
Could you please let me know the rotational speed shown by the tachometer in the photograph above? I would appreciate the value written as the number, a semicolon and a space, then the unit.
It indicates 350; rpm
